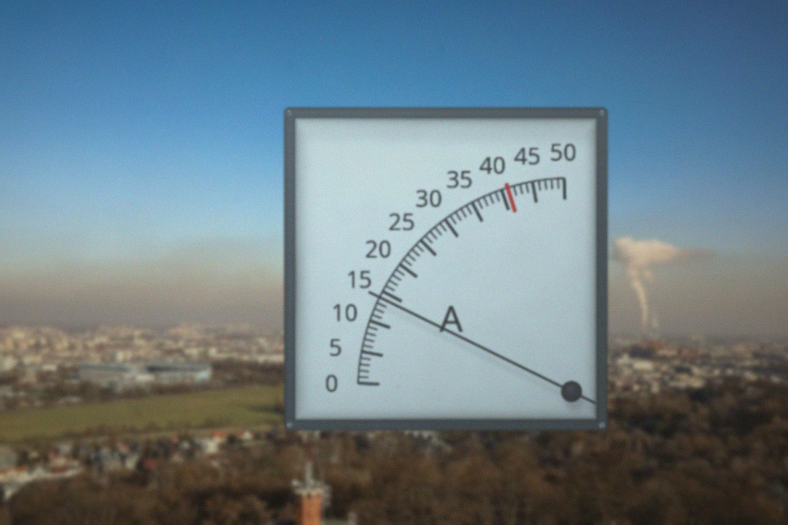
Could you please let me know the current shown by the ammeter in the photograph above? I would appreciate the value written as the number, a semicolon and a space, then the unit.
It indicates 14; A
